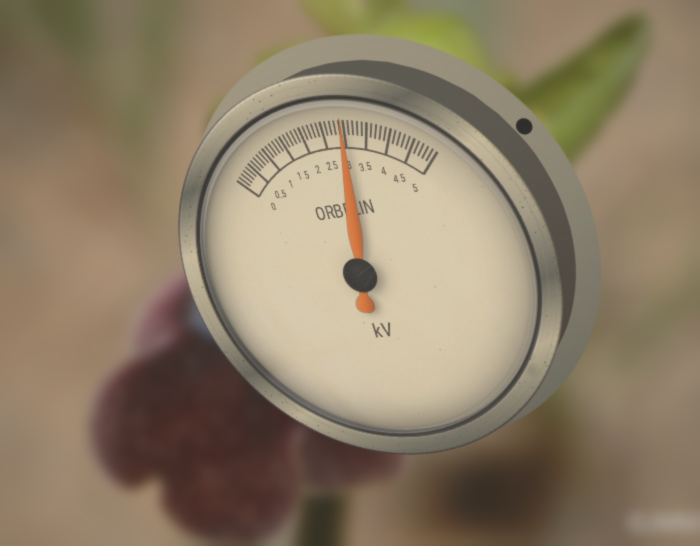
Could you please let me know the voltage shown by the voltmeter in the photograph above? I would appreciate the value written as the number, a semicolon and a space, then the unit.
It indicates 3; kV
